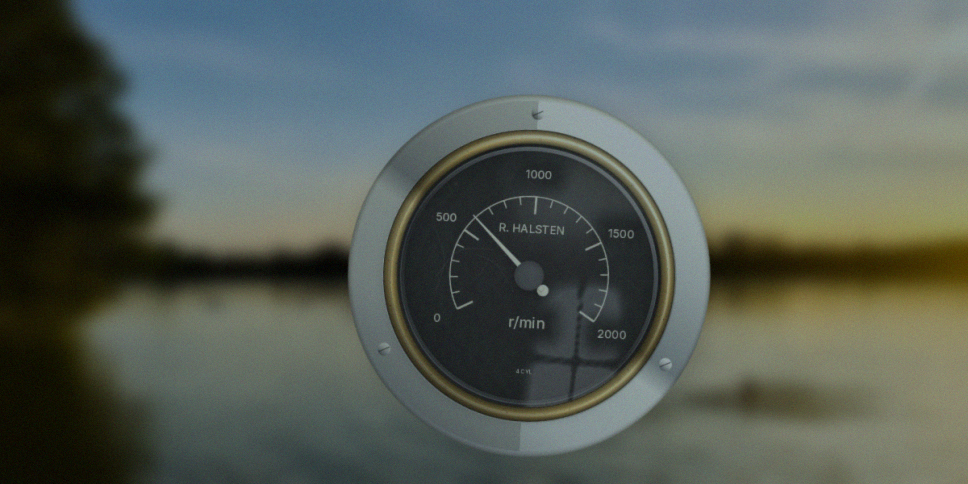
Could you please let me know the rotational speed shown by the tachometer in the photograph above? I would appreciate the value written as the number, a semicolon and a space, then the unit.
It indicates 600; rpm
